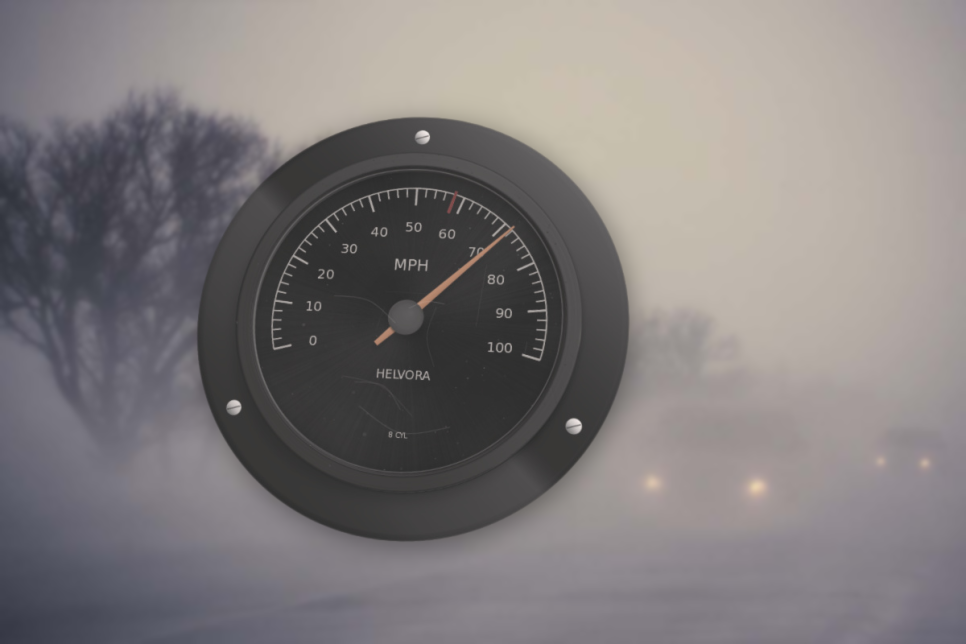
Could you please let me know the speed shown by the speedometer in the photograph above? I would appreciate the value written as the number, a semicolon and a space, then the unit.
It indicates 72; mph
